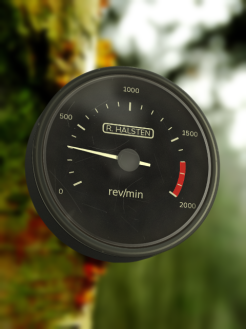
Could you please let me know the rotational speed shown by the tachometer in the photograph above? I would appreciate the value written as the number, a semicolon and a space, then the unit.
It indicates 300; rpm
